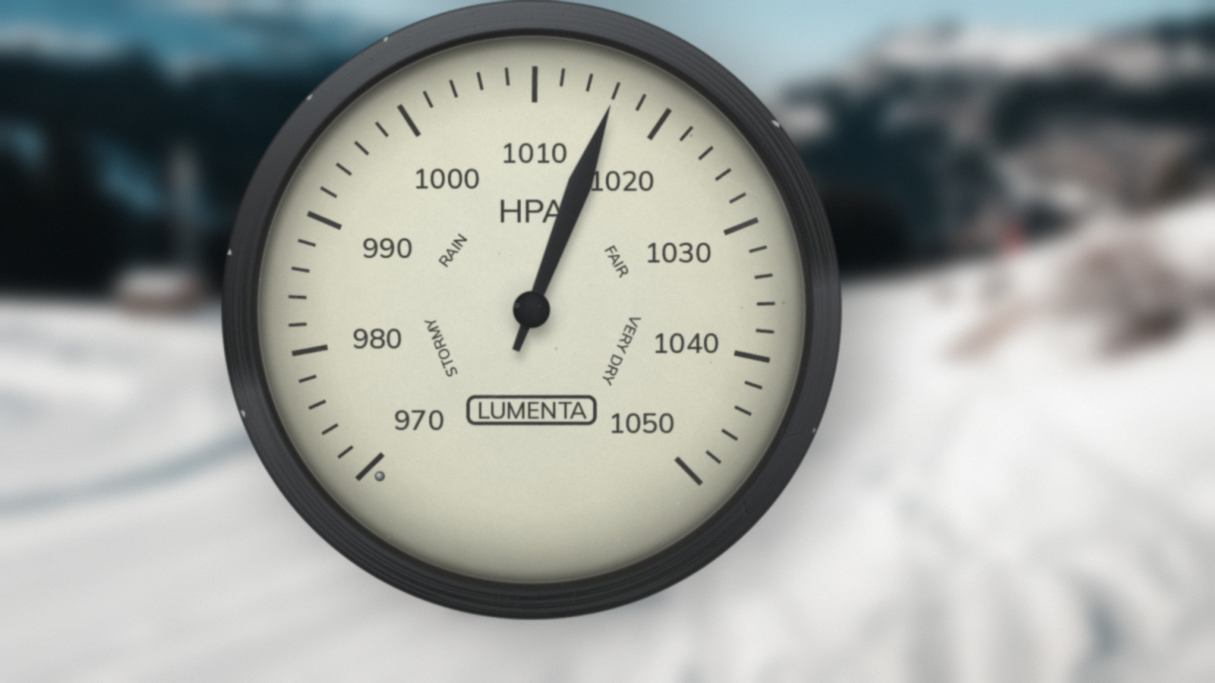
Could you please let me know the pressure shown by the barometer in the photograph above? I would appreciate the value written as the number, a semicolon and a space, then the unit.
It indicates 1016; hPa
